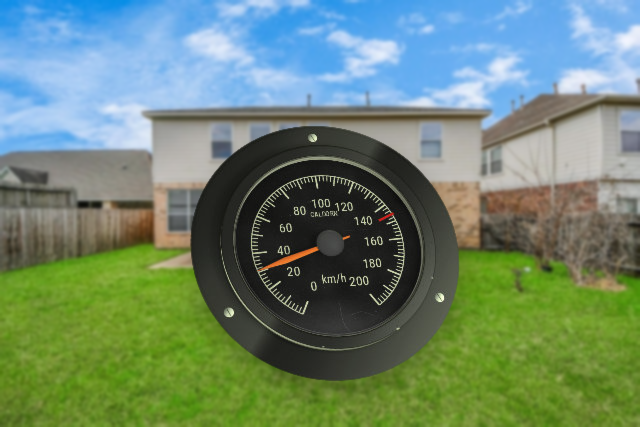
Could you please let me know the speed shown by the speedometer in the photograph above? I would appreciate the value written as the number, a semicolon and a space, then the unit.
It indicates 30; km/h
